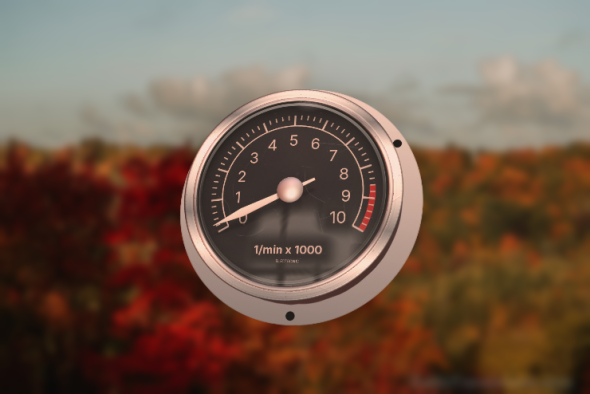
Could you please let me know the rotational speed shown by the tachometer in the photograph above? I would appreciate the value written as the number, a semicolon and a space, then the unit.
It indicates 200; rpm
